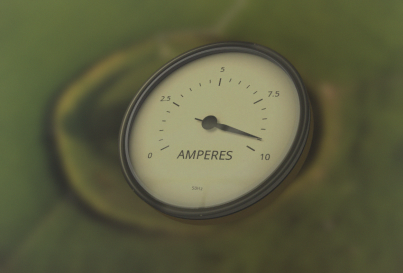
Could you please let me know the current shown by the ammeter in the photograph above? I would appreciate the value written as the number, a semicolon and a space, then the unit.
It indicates 9.5; A
